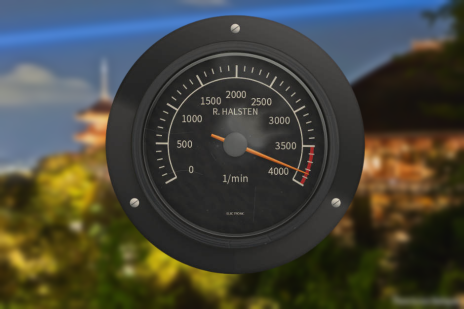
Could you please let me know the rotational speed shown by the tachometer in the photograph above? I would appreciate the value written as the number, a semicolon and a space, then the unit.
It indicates 3850; rpm
